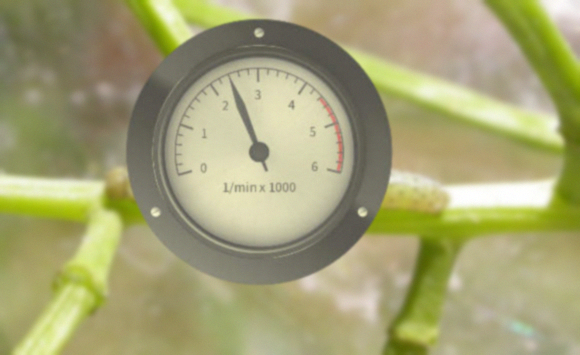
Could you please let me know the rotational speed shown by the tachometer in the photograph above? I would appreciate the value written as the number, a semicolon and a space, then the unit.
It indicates 2400; rpm
